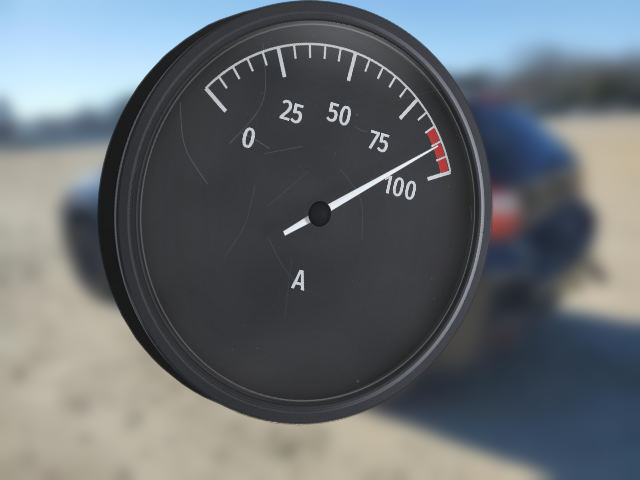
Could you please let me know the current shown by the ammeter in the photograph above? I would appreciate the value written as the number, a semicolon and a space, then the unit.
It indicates 90; A
